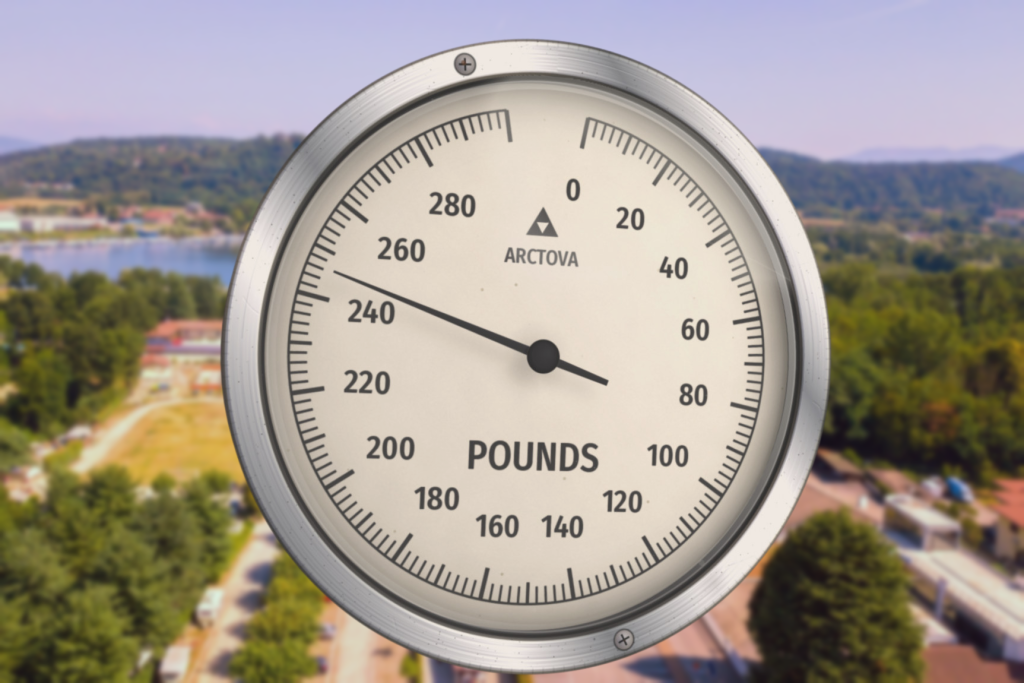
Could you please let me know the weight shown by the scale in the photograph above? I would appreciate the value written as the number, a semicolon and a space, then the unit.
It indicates 246; lb
